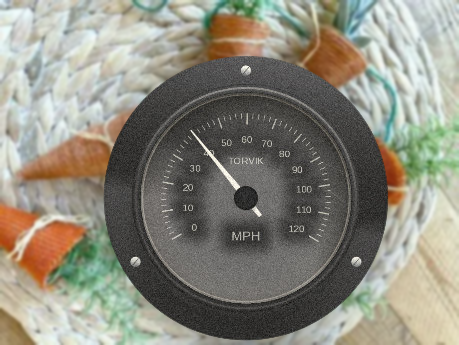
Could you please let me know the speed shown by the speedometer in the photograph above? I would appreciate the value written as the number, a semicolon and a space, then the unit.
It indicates 40; mph
